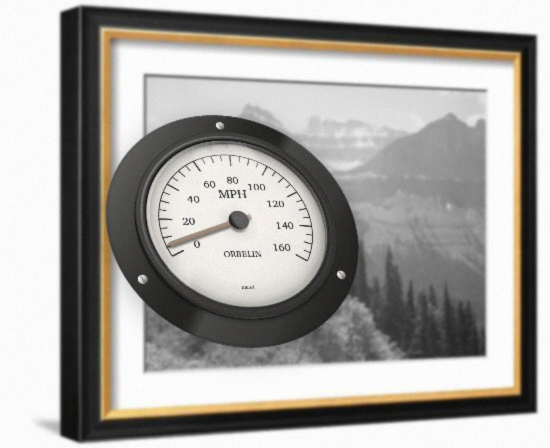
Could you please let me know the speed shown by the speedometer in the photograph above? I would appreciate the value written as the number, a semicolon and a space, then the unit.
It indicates 5; mph
